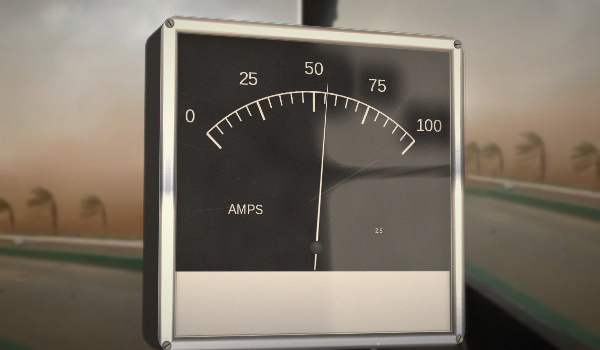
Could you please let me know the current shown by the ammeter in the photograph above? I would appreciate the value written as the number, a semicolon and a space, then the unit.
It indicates 55; A
